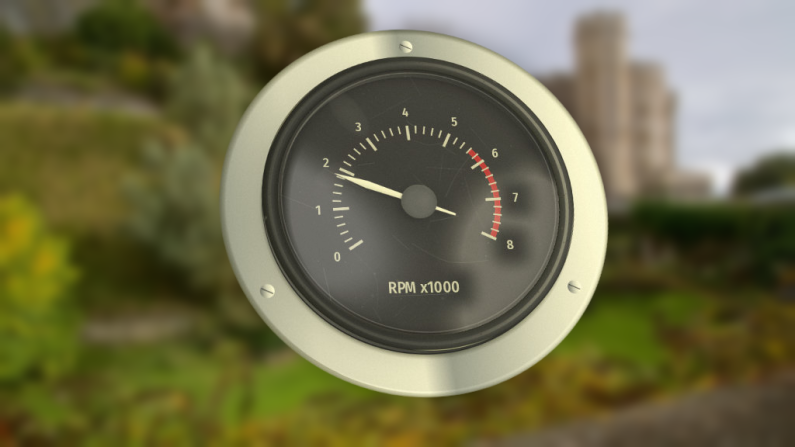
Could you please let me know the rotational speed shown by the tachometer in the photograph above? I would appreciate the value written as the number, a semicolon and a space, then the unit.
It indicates 1800; rpm
